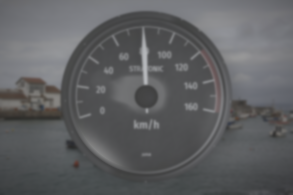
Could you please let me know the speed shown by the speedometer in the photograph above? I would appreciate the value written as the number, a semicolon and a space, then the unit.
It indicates 80; km/h
